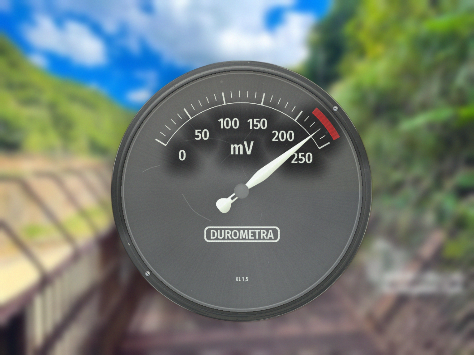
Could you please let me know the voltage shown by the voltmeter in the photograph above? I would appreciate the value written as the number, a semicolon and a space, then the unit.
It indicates 230; mV
